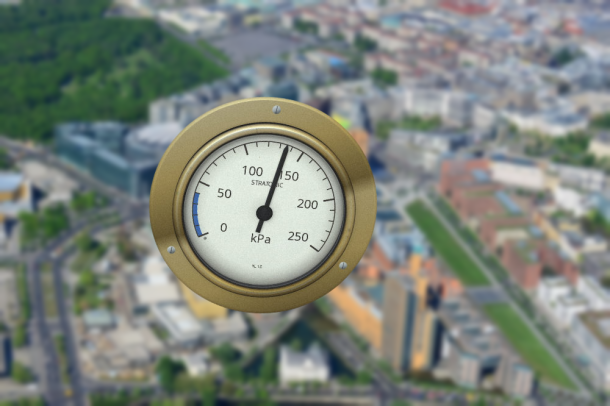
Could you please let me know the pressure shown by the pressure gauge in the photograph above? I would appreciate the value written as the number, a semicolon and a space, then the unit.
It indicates 135; kPa
